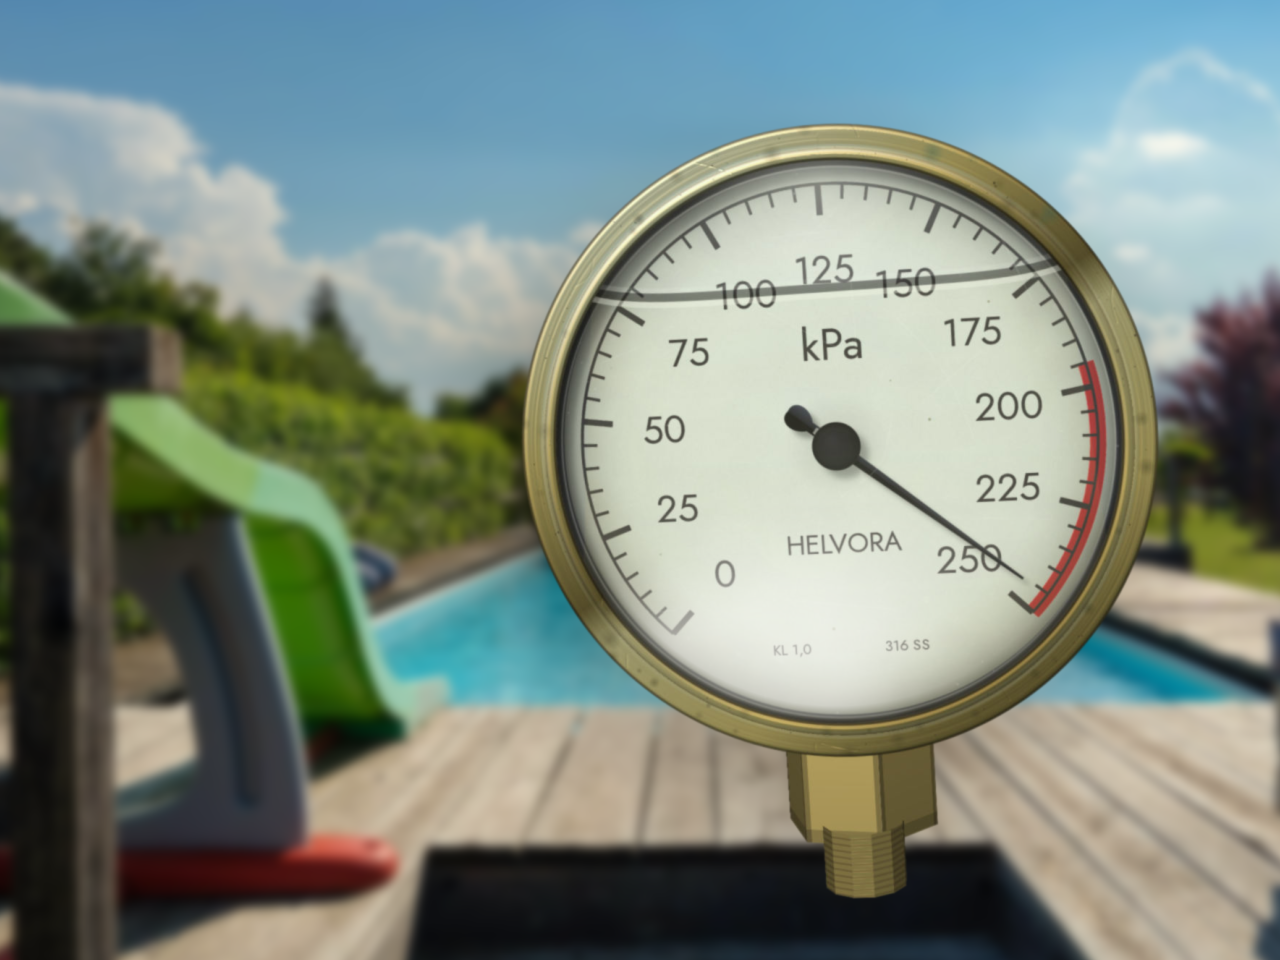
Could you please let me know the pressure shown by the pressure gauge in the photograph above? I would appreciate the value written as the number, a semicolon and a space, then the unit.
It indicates 245; kPa
